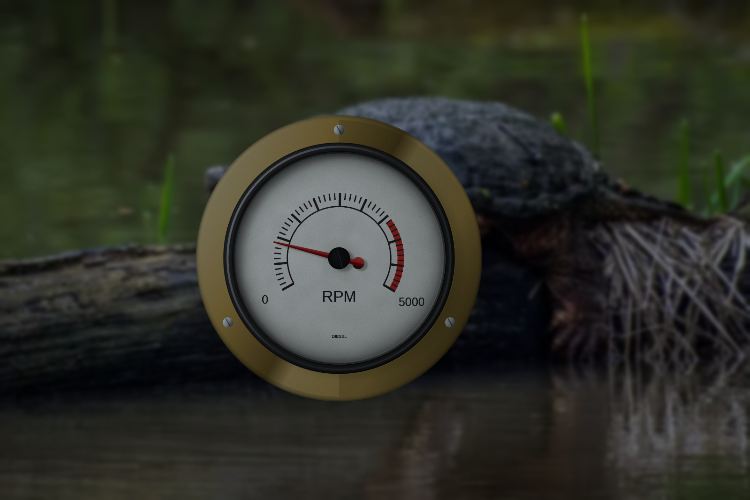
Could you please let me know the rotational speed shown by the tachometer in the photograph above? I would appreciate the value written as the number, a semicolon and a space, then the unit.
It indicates 900; rpm
